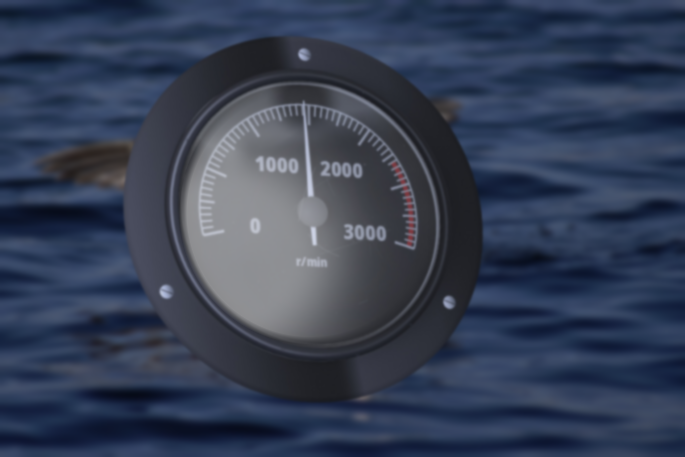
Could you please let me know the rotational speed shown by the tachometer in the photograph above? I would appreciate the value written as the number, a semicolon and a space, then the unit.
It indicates 1450; rpm
